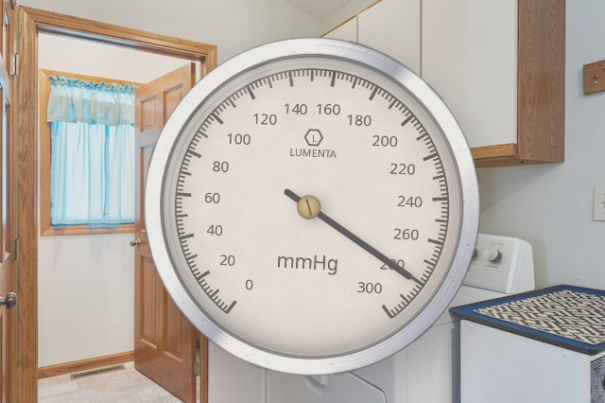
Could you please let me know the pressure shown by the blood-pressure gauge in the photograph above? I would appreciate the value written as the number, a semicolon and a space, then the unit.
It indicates 280; mmHg
